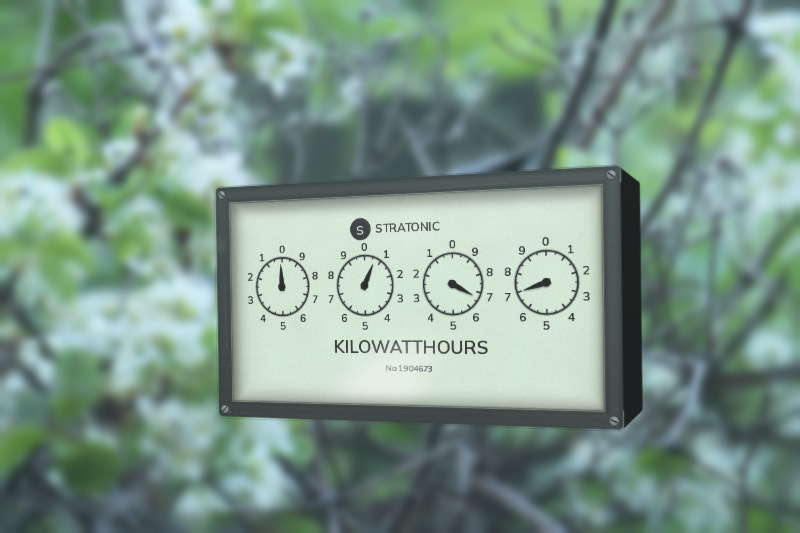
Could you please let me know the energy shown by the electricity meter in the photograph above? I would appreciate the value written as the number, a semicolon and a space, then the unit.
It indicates 67; kWh
